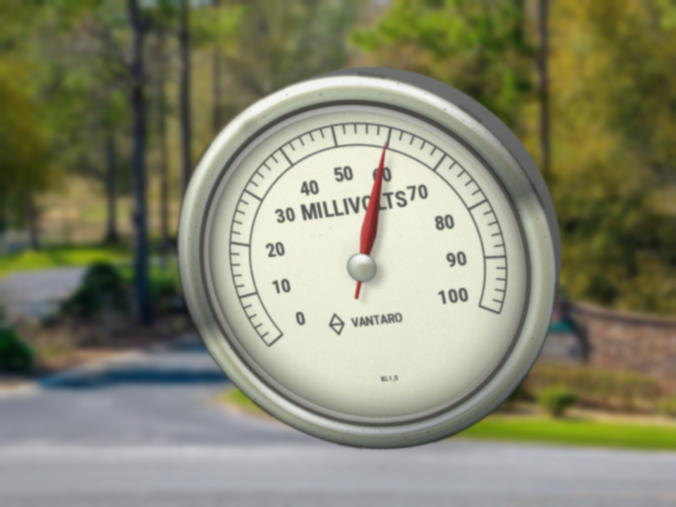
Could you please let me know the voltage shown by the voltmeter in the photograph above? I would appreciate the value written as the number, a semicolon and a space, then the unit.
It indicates 60; mV
